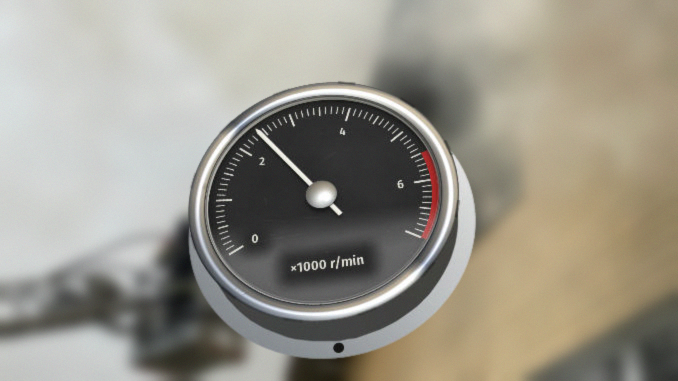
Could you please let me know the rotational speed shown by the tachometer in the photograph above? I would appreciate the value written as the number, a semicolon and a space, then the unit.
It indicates 2400; rpm
